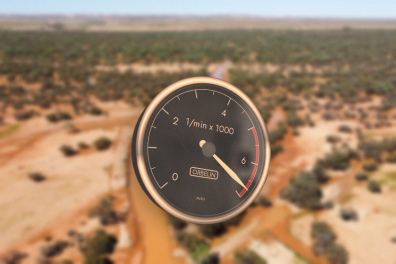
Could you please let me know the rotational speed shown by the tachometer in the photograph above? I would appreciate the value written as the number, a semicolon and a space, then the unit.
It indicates 6750; rpm
